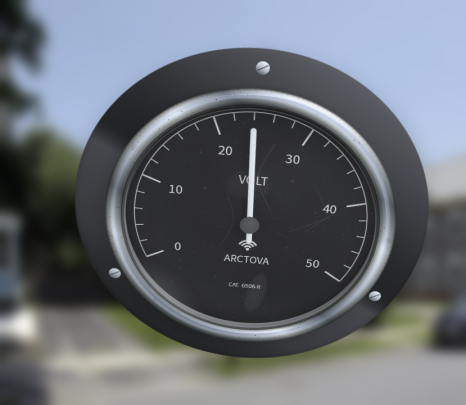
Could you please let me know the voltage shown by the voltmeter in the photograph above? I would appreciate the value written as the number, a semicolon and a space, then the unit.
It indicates 24; V
